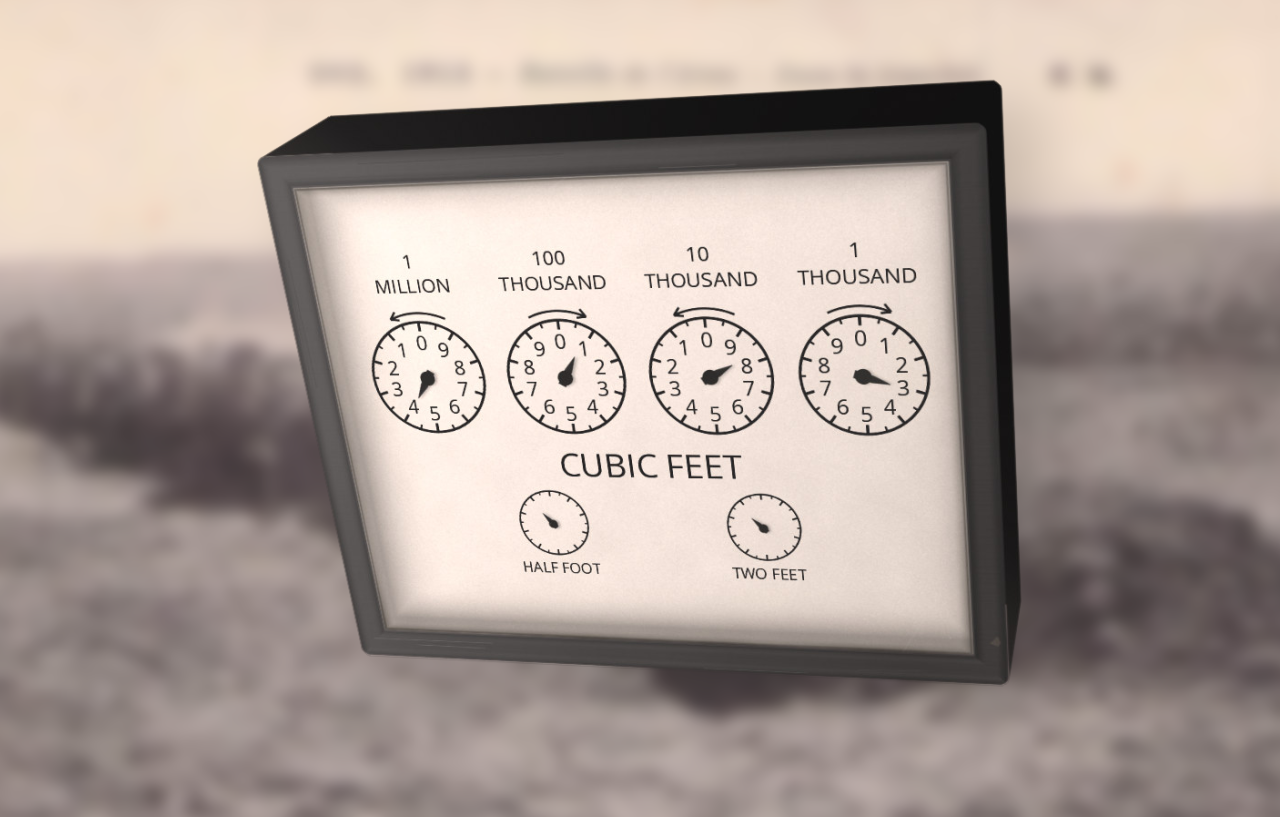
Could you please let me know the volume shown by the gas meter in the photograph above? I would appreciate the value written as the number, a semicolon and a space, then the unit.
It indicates 408300; ft³
